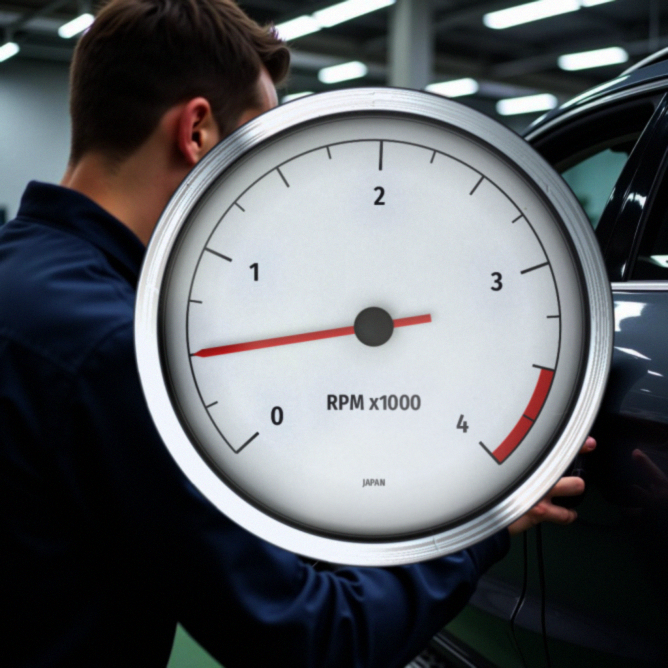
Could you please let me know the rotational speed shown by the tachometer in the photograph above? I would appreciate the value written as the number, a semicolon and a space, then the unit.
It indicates 500; rpm
